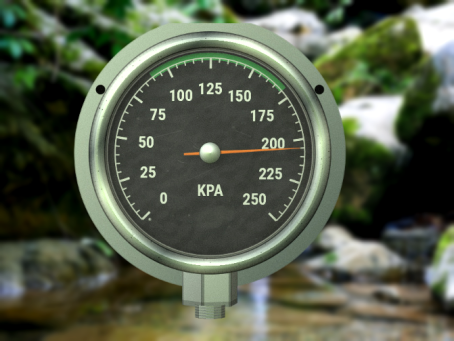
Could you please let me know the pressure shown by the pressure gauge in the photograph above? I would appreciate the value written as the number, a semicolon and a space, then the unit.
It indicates 205; kPa
